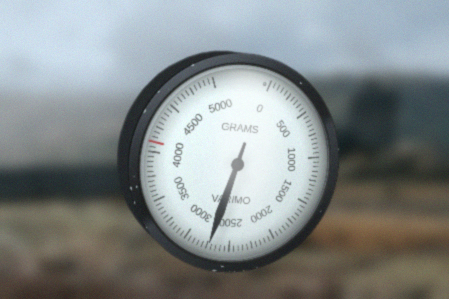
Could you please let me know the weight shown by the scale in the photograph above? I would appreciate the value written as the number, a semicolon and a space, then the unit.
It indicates 2750; g
